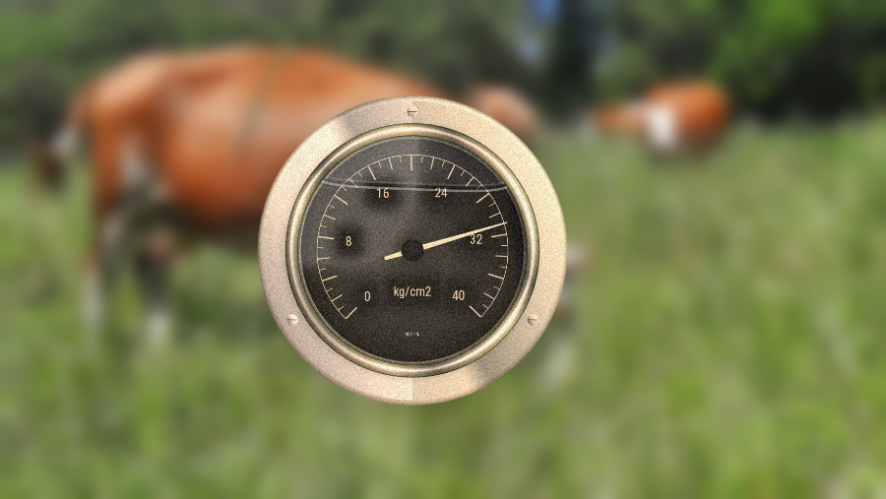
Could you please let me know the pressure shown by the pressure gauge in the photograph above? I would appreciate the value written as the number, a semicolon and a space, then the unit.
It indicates 31; kg/cm²
